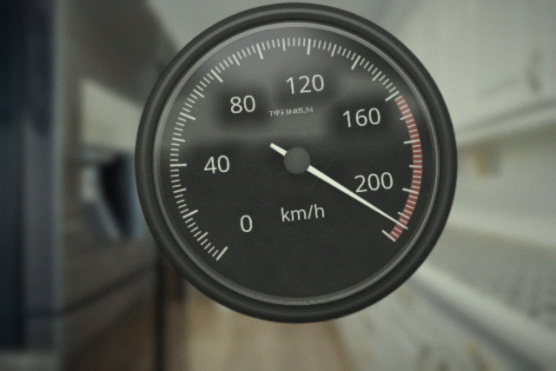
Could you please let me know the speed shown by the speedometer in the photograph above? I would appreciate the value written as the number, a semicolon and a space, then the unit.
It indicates 214; km/h
